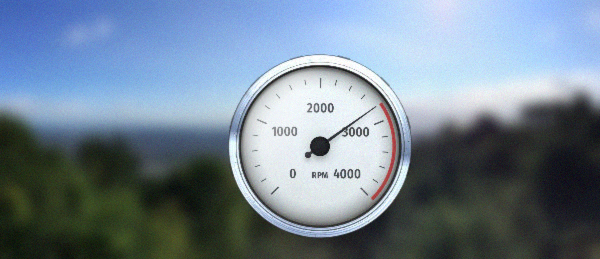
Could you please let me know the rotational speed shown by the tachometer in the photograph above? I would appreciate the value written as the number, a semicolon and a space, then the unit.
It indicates 2800; rpm
